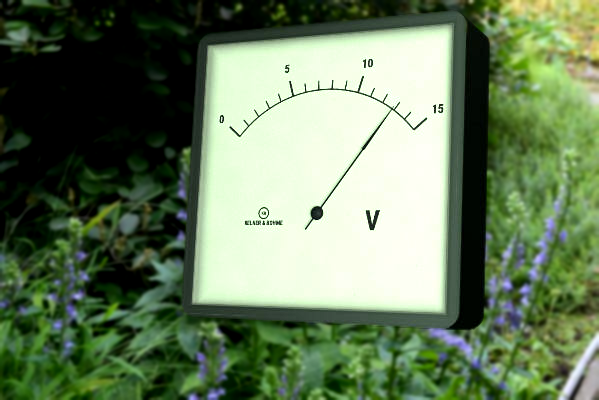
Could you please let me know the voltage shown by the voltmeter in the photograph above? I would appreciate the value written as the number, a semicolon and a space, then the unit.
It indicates 13; V
